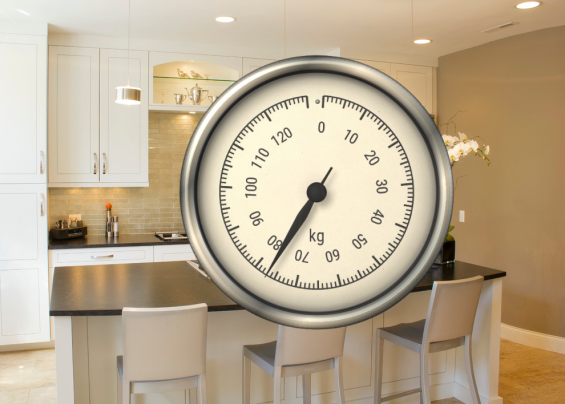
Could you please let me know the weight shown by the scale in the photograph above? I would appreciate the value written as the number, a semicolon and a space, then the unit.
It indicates 77; kg
